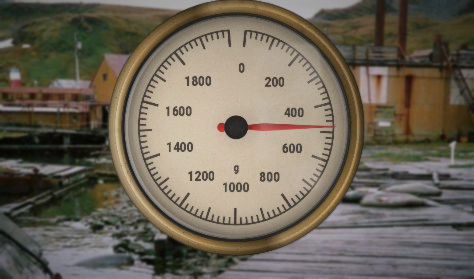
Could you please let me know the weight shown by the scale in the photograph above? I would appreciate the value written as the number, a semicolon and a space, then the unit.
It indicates 480; g
